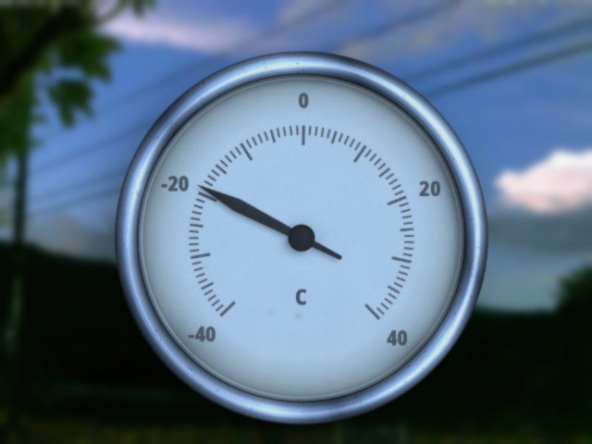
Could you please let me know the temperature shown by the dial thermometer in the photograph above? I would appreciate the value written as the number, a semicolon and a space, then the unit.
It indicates -19; °C
